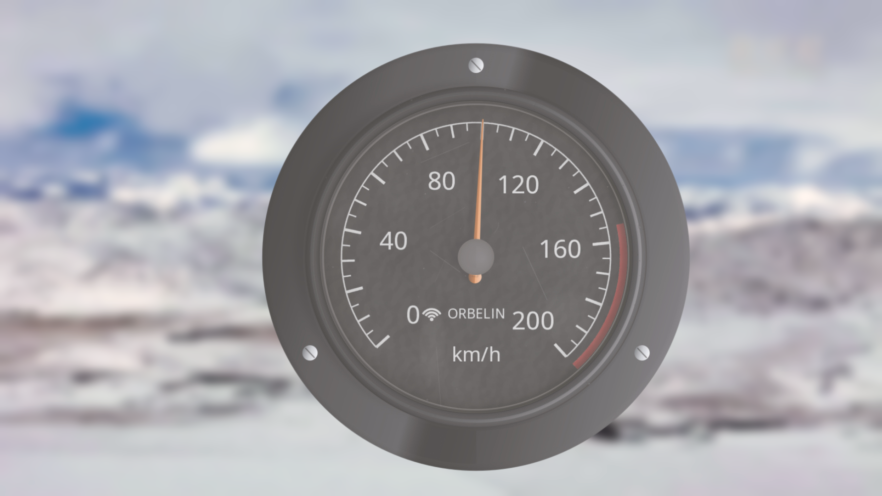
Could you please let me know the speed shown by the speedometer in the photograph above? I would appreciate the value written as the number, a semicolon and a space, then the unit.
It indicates 100; km/h
